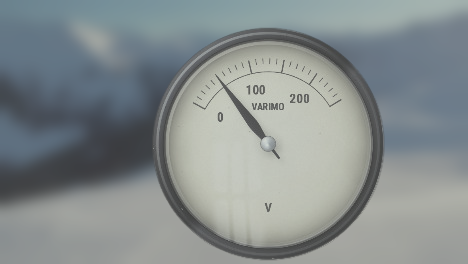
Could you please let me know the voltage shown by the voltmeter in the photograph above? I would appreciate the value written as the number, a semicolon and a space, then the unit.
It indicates 50; V
